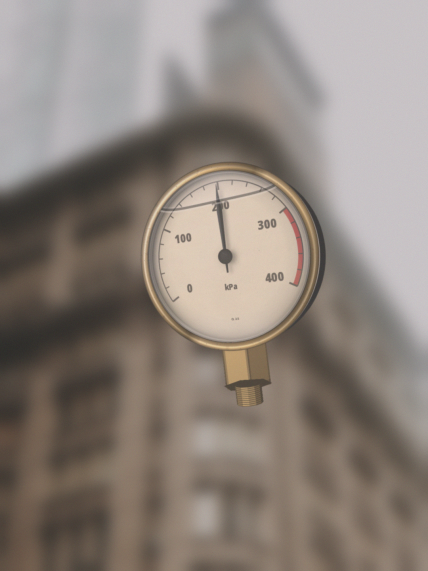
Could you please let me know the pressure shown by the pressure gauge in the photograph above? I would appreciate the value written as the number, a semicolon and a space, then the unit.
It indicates 200; kPa
